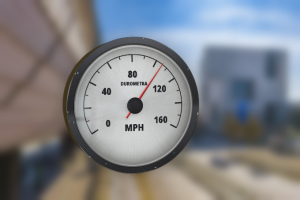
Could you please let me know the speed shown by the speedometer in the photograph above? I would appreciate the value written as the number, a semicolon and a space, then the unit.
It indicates 105; mph
